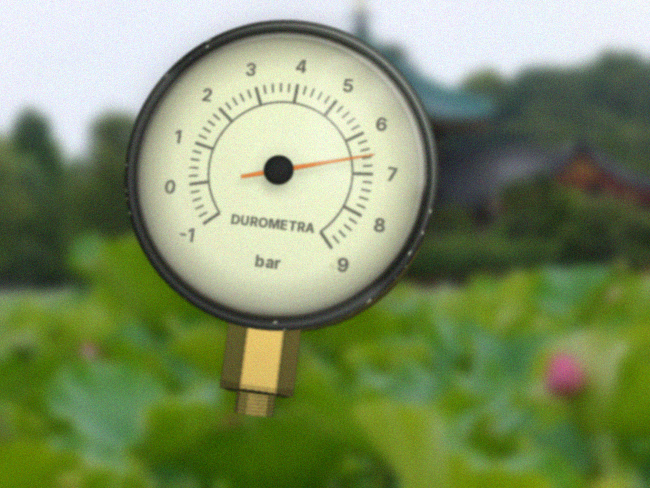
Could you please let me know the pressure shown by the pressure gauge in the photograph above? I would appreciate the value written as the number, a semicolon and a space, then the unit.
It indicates 6.6; bar
